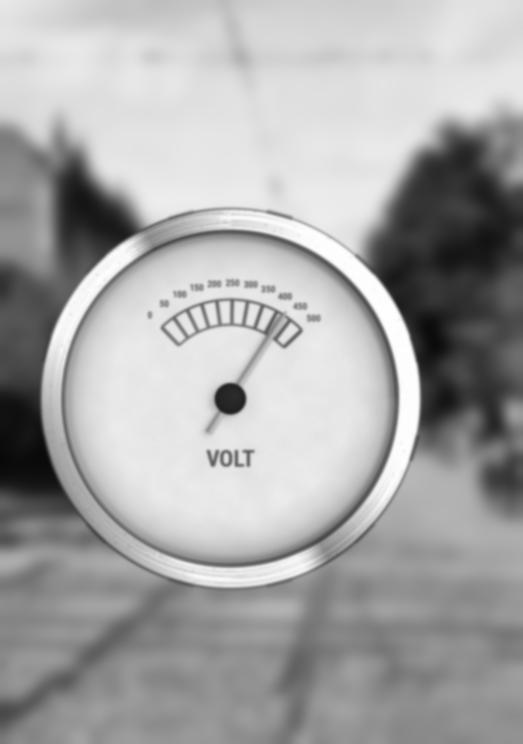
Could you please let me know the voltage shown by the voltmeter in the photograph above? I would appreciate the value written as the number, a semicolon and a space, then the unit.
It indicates 425; V
